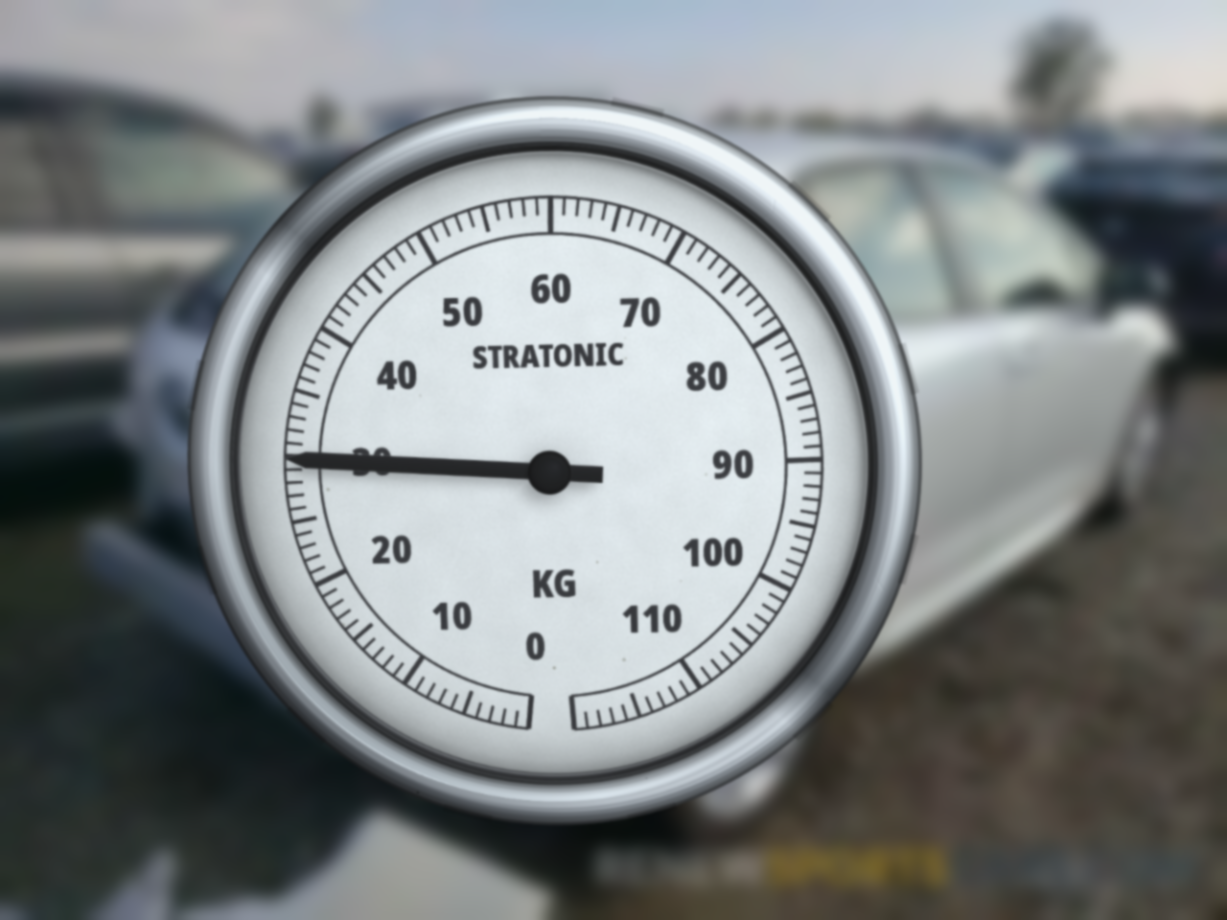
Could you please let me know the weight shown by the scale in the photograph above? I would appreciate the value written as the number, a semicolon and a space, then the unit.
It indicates 30; kg
